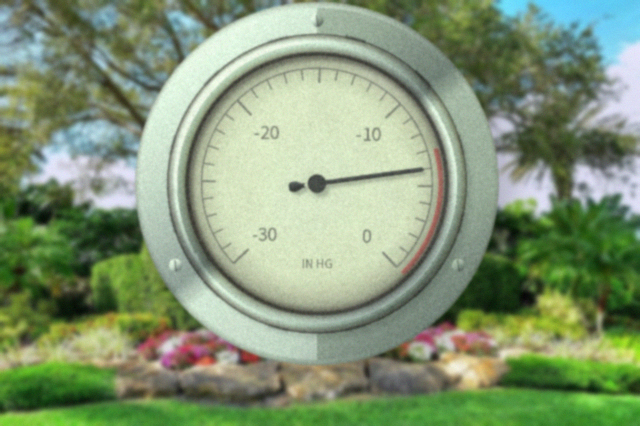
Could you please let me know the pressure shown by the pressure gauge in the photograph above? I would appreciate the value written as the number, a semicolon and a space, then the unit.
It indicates -6; inHg
